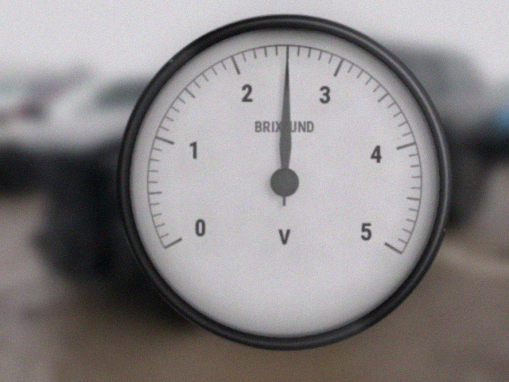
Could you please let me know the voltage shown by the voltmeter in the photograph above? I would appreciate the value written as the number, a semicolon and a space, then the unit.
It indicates 2.5; V
